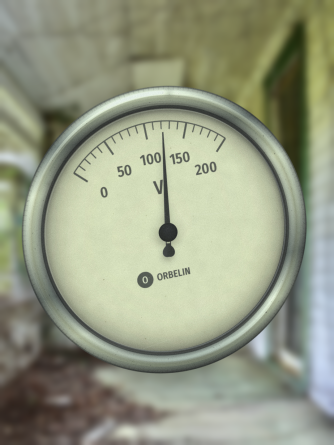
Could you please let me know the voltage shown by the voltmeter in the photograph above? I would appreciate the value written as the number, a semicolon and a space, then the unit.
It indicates 120; V
